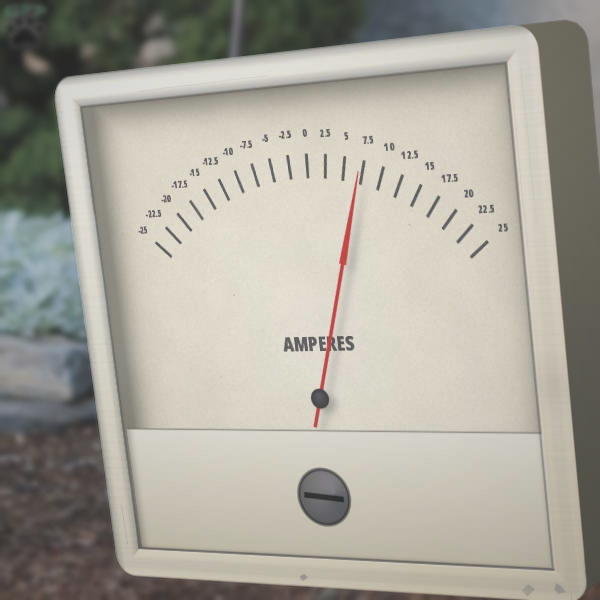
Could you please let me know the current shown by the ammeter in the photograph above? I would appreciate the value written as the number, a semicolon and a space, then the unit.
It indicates 7.5; A
